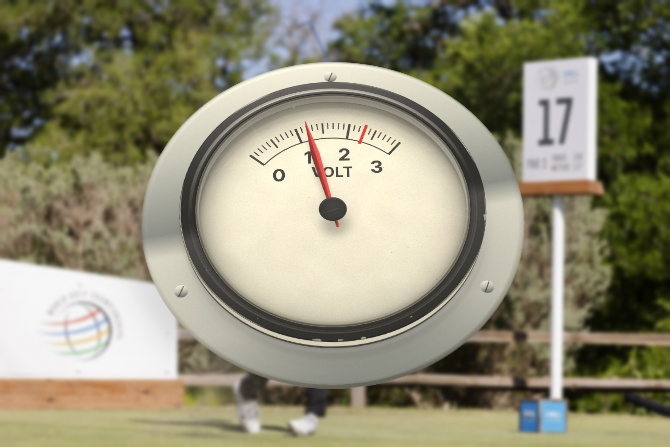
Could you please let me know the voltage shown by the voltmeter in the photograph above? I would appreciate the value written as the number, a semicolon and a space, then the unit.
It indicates 1.2; V
